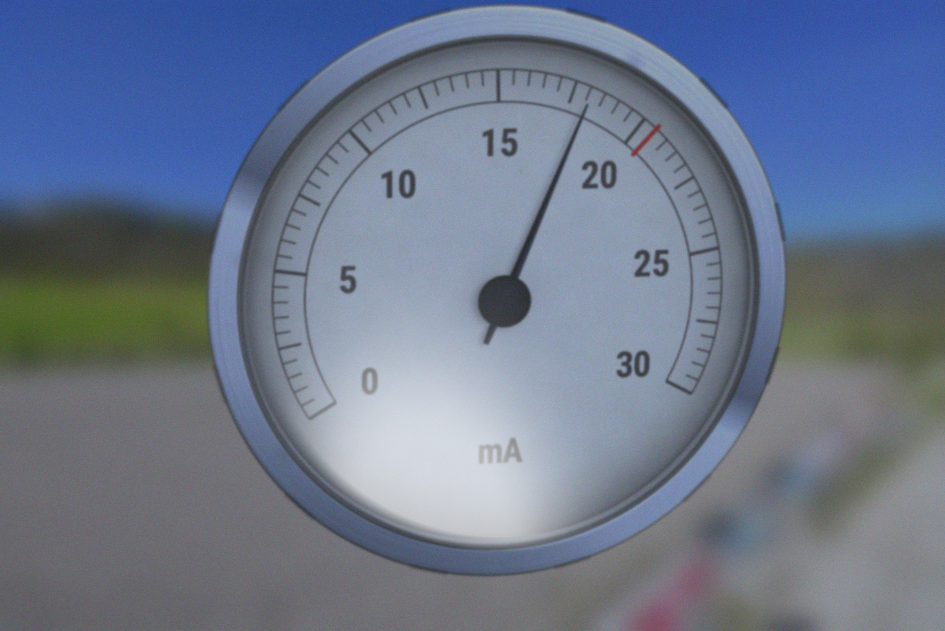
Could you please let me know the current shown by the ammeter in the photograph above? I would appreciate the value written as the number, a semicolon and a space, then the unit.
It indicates 18; mA
